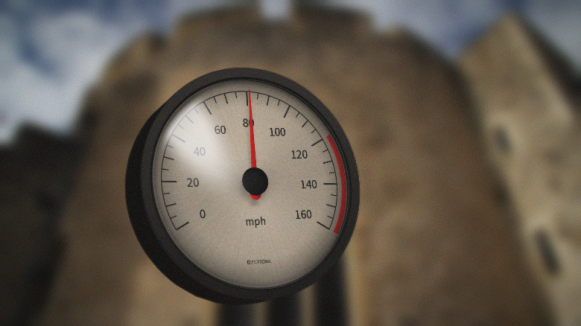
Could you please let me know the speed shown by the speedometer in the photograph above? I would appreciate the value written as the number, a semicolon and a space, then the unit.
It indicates 80; mph
